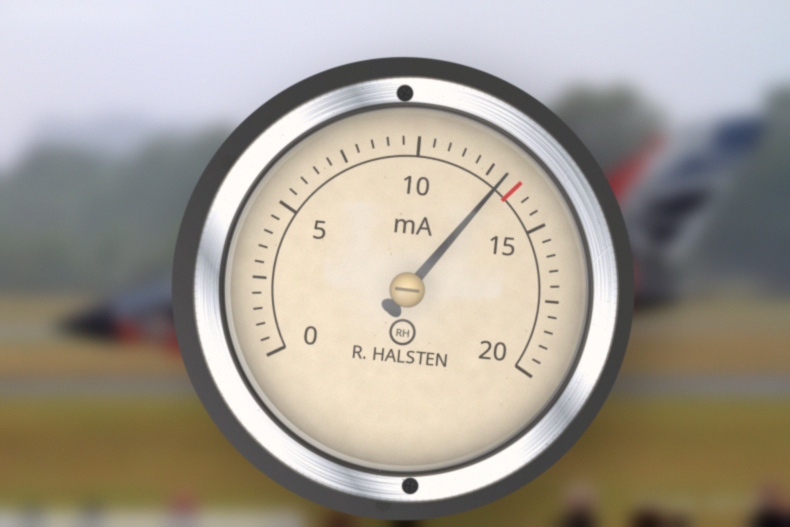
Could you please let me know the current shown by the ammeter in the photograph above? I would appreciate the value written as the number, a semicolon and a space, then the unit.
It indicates 13; mA
